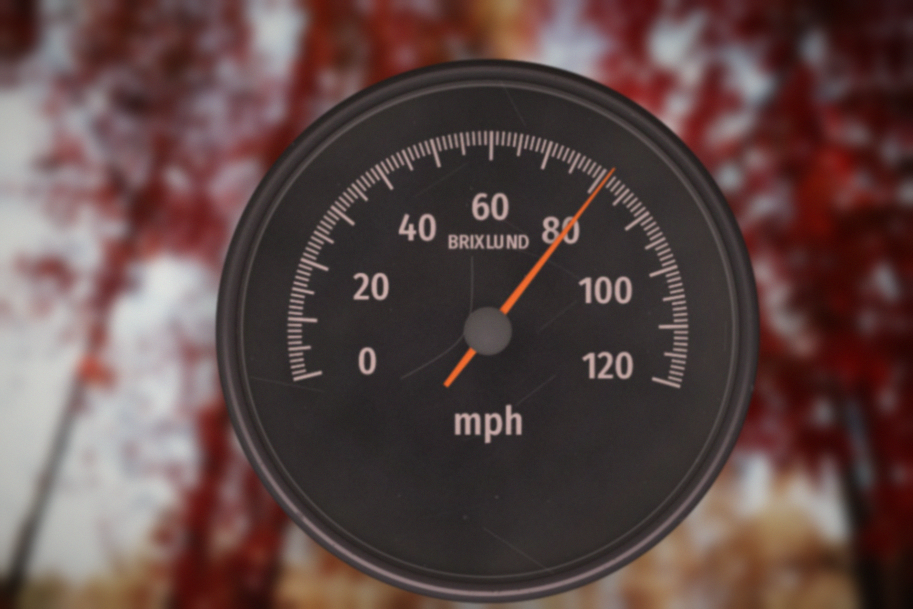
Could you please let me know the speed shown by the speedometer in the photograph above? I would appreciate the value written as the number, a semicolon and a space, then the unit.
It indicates 81; mph
